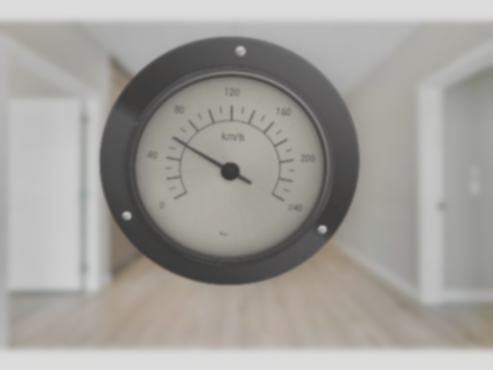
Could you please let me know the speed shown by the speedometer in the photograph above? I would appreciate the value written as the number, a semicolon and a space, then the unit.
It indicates 60; km/h
